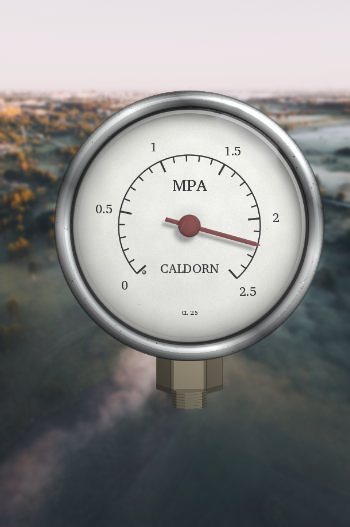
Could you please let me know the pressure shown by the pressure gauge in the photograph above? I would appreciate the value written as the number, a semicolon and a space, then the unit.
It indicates 2.2; MPa
